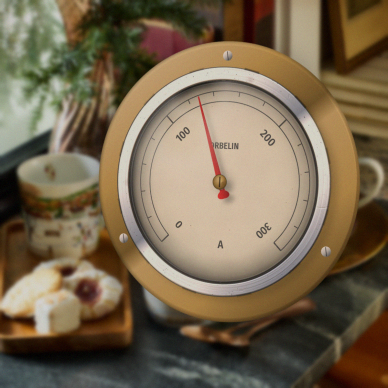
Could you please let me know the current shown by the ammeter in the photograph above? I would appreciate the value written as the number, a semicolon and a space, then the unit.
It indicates 130; A
